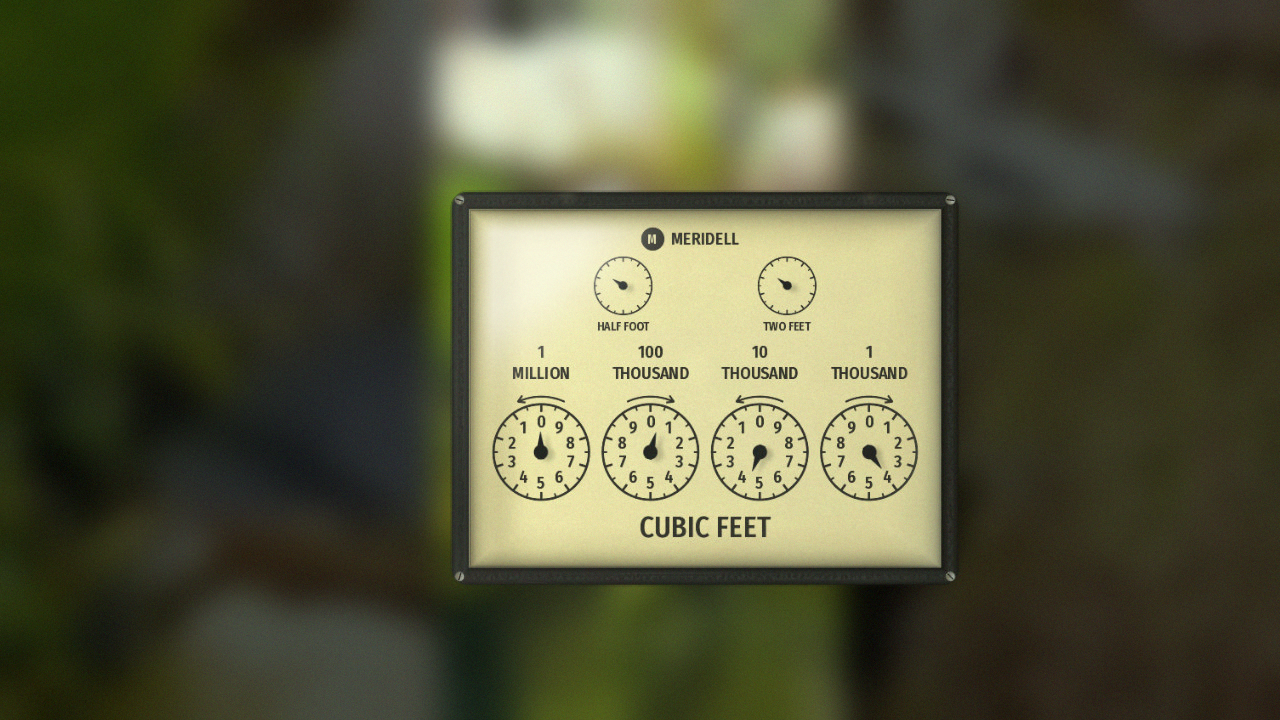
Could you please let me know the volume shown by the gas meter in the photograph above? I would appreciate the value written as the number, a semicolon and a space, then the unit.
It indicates 4400; ft³
